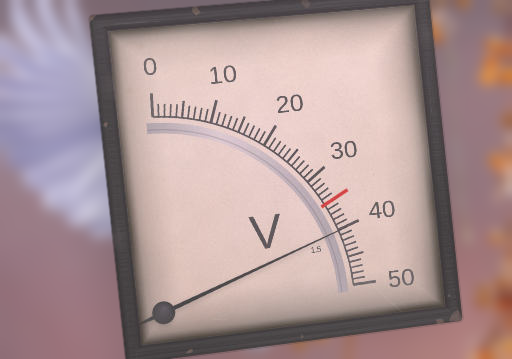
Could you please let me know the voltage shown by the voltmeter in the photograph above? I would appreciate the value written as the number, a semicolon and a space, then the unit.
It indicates 40; V
